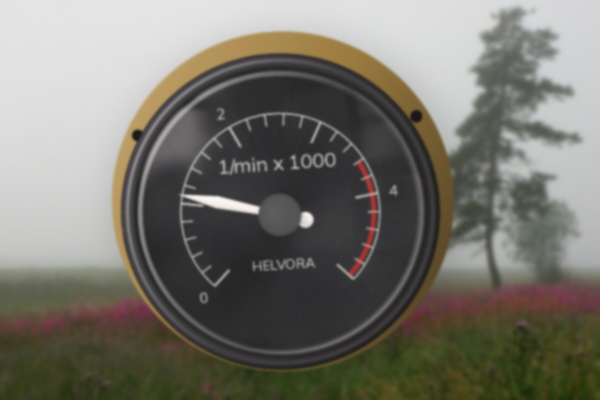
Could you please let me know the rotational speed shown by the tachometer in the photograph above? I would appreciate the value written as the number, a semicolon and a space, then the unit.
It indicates 1100; rpm
